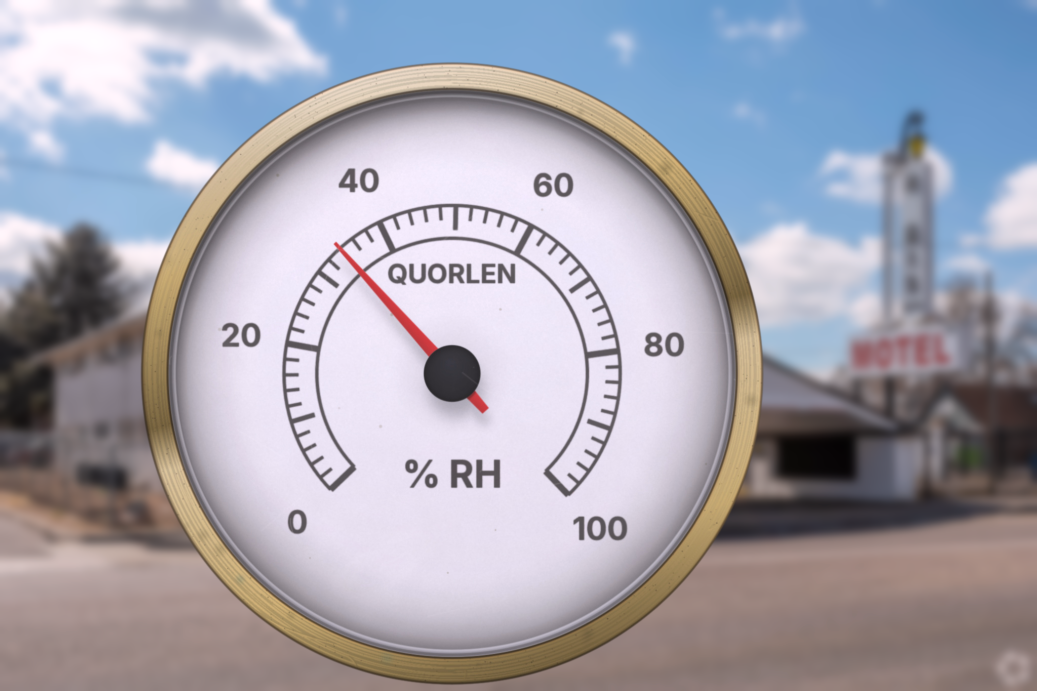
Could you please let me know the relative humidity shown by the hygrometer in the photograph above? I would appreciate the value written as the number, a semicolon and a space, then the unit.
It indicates 34; %
